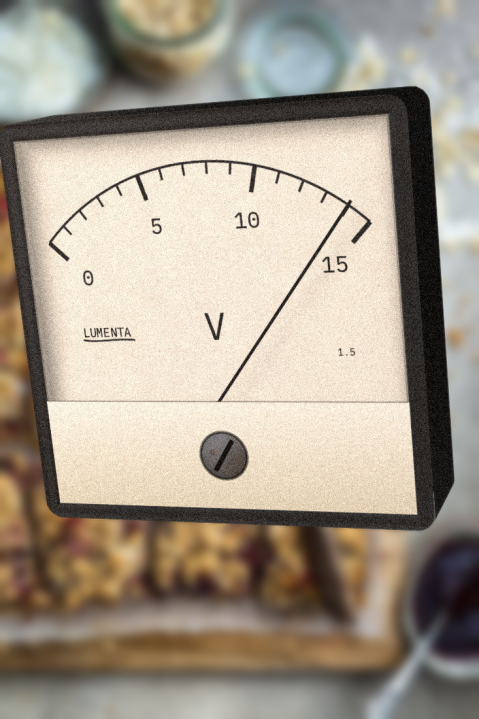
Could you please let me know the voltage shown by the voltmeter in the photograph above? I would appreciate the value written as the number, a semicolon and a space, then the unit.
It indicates 14; V
